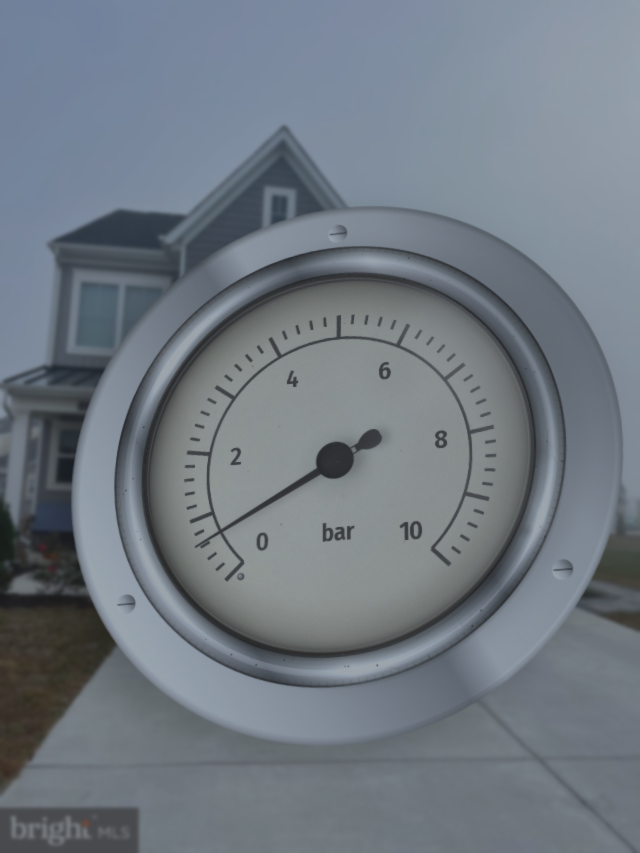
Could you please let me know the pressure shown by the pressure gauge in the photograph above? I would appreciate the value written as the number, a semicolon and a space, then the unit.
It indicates 0.6; bar
